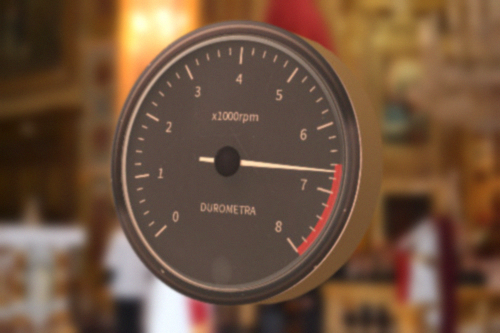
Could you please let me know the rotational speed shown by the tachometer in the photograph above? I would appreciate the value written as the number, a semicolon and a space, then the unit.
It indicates 6700; rpm
